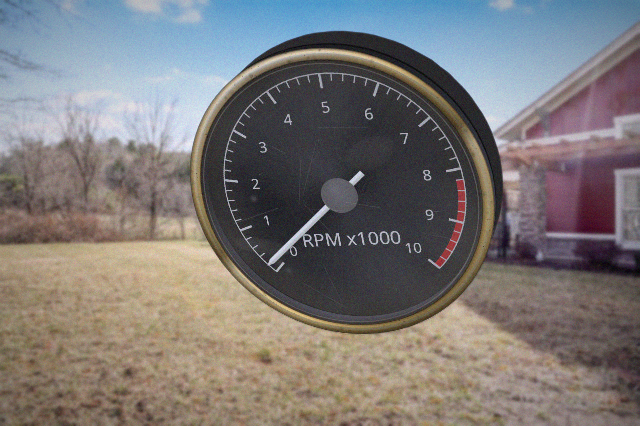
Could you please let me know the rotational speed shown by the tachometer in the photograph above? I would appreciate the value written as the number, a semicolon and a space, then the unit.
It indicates 200; rpm
